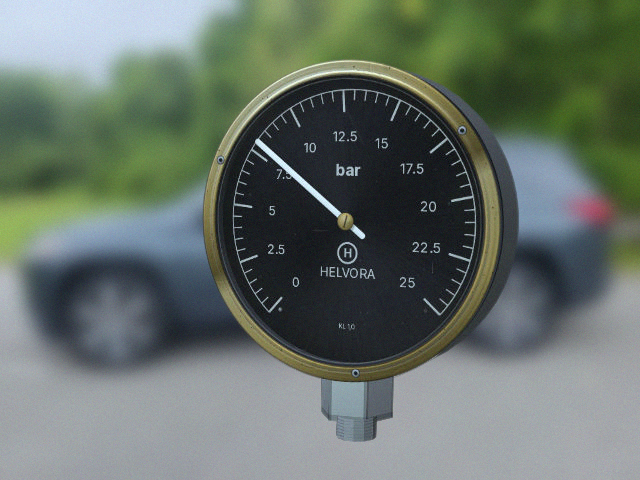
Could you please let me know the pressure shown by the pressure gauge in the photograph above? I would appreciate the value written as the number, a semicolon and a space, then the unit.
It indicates 8; bar
